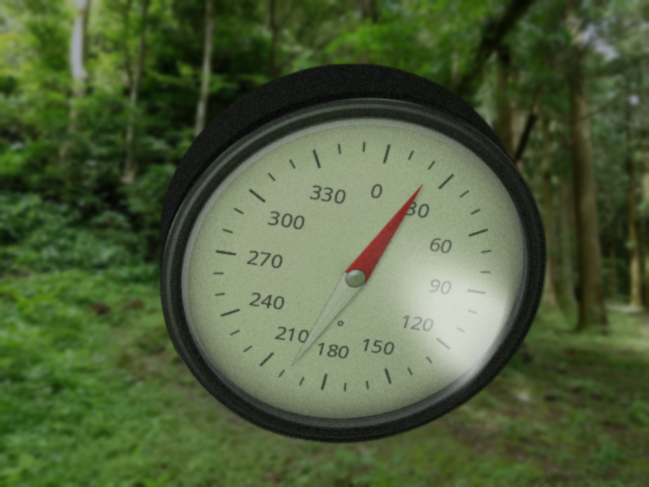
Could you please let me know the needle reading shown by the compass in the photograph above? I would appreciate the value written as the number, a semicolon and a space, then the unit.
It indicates 20; °
